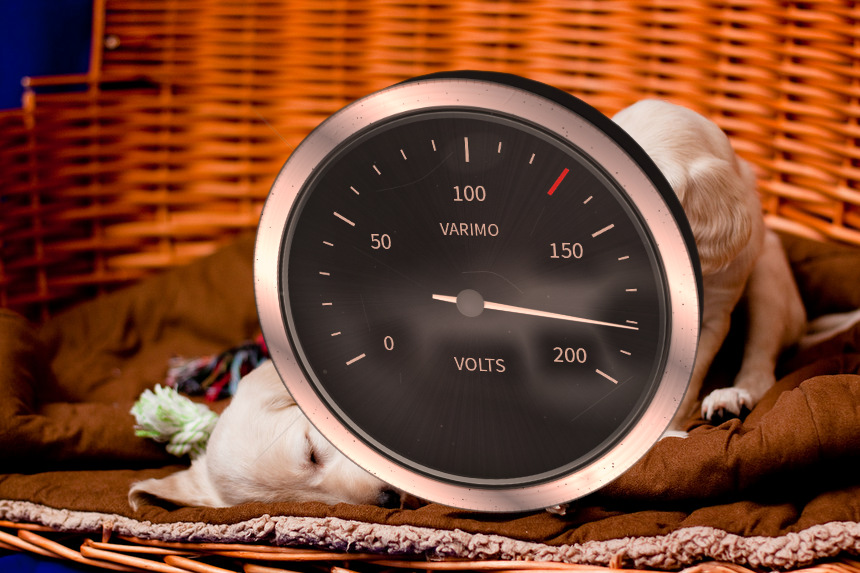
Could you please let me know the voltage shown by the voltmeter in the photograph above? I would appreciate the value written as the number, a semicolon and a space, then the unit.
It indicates 180; V
